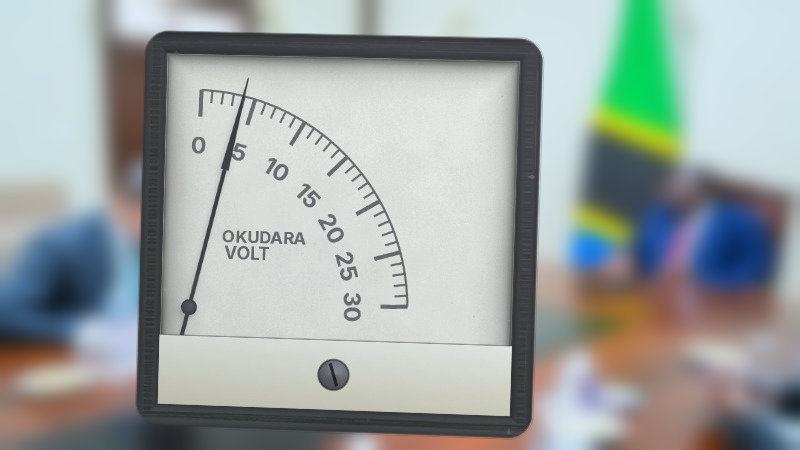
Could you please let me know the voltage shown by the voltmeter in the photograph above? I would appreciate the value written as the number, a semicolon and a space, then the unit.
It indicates 4; V
